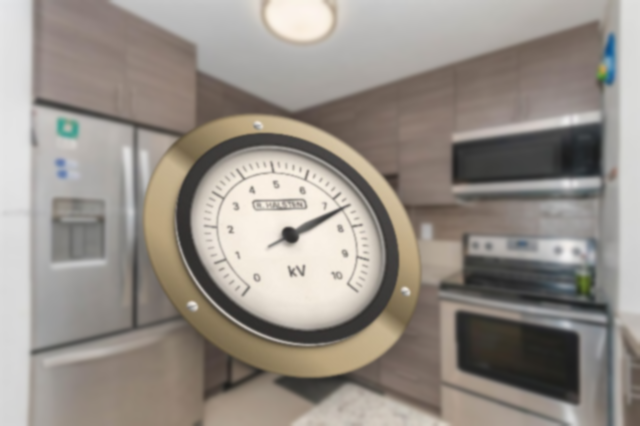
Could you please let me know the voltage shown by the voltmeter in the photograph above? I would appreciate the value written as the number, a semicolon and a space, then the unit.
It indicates 7.4; kV
